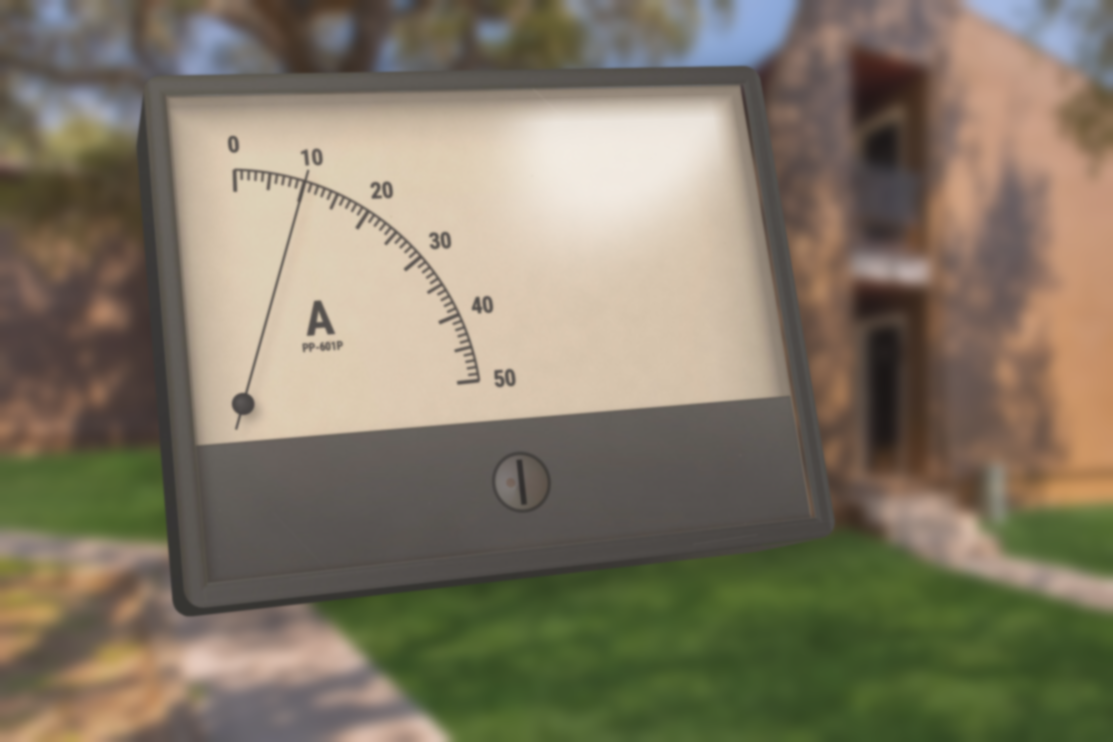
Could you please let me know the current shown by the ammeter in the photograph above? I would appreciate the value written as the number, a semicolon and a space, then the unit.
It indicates 10; A
